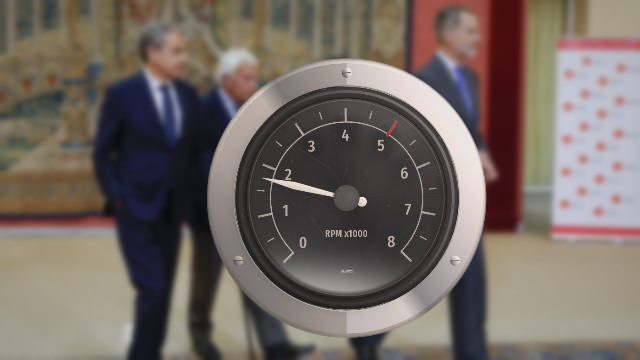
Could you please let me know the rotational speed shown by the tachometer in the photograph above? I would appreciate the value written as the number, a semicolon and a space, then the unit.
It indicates 1750; rpm
